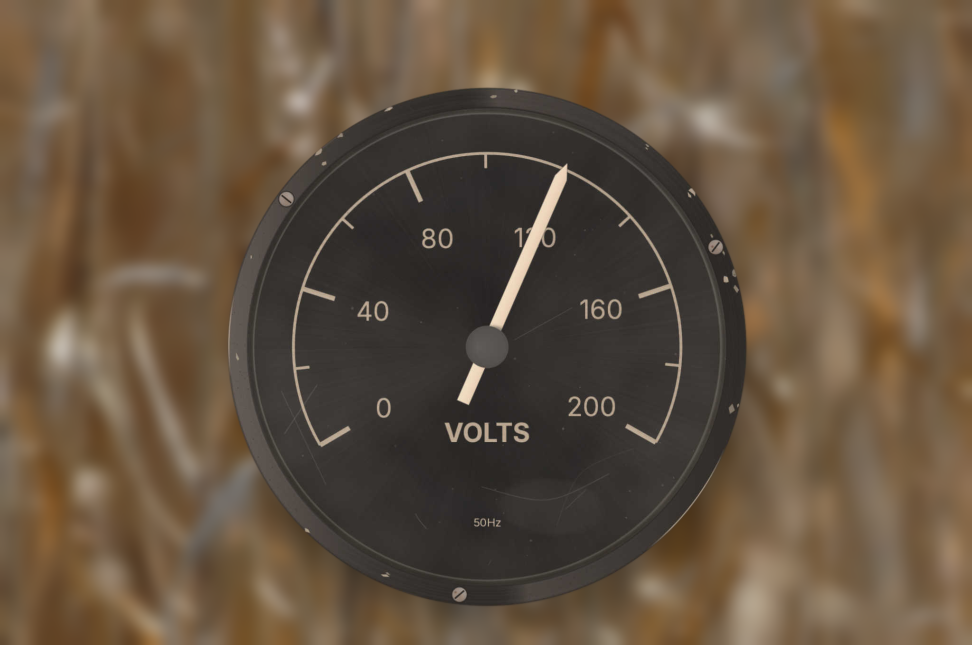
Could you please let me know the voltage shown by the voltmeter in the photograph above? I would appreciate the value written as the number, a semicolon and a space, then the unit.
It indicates 120; V
